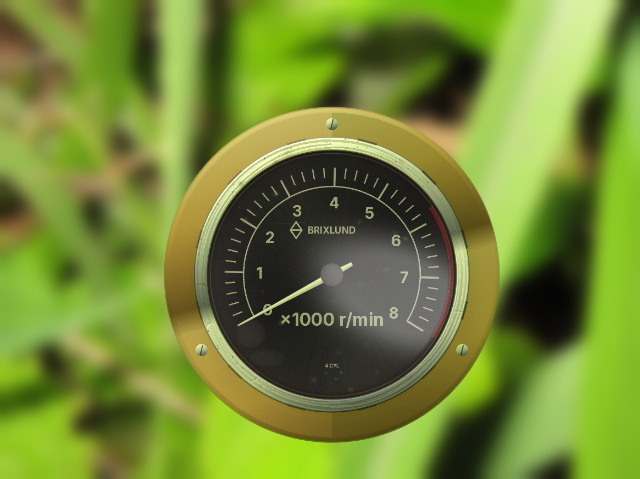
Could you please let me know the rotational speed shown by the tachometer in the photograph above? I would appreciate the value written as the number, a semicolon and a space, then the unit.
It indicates 0; rpm
